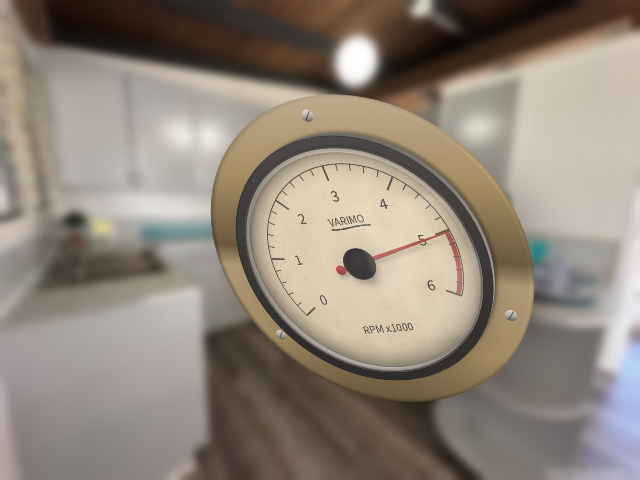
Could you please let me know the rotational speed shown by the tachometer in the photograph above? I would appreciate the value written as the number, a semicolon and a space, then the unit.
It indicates 5000; rpm
